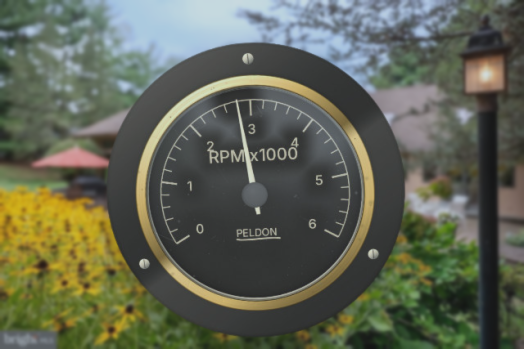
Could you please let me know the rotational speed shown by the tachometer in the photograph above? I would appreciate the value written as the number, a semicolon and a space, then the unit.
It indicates 2800; rpm
